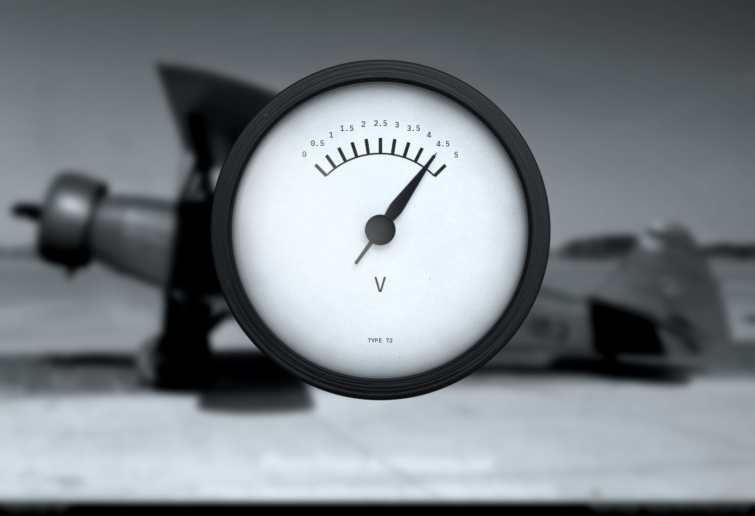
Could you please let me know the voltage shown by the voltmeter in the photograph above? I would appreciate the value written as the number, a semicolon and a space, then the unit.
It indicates 4.5; V
